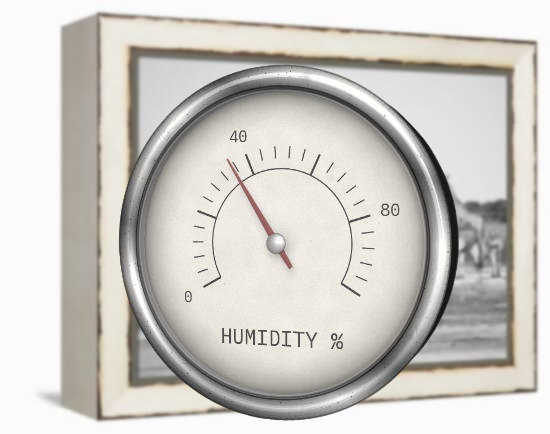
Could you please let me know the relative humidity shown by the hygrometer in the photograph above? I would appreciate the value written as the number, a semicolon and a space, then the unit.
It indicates 36; %
